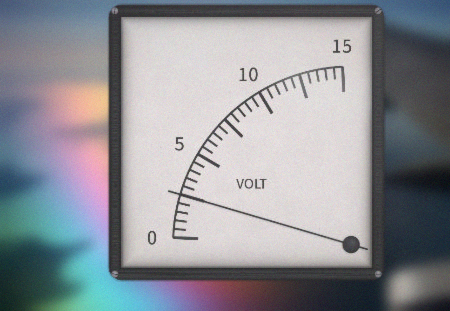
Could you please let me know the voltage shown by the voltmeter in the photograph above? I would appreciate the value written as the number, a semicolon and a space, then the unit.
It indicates 2.5; V
